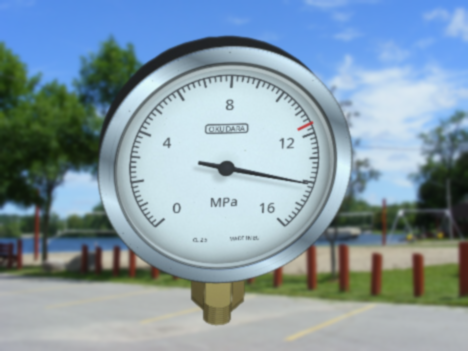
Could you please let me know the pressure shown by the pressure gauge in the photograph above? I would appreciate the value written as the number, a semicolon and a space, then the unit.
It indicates 14; MPa
